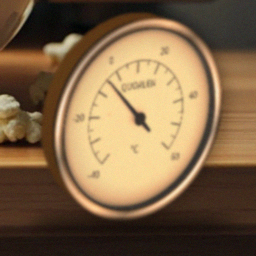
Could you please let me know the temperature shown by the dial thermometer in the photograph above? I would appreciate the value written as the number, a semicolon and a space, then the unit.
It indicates -5; °C
